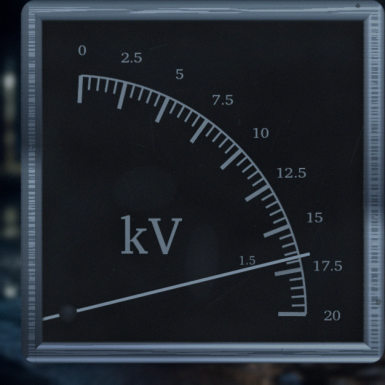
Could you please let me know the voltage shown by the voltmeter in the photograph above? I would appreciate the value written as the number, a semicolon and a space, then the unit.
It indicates 16.75; kV
